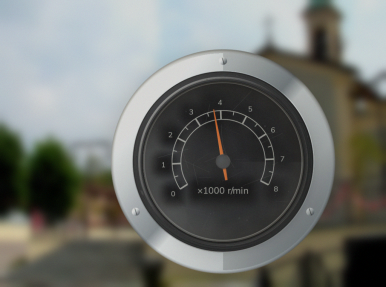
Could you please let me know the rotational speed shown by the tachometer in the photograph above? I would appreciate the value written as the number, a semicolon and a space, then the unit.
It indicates 3750; rpm
